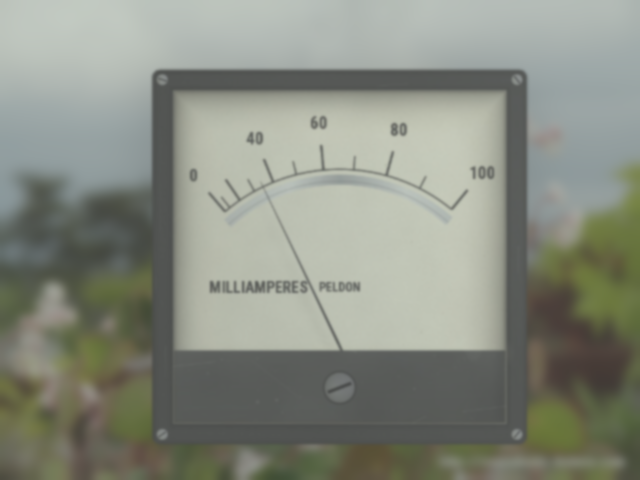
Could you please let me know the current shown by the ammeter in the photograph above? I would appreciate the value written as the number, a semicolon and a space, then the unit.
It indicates 35; mA
